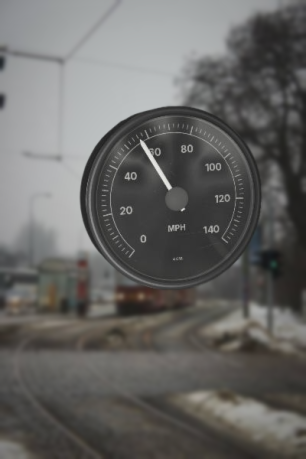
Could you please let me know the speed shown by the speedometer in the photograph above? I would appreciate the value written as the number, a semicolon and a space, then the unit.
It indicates 56; mph
